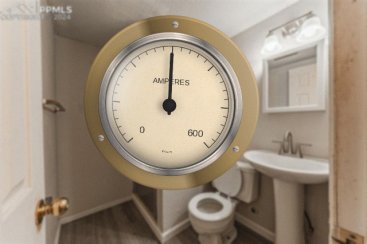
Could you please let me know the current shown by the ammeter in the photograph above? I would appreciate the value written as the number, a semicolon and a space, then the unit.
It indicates 300; A
